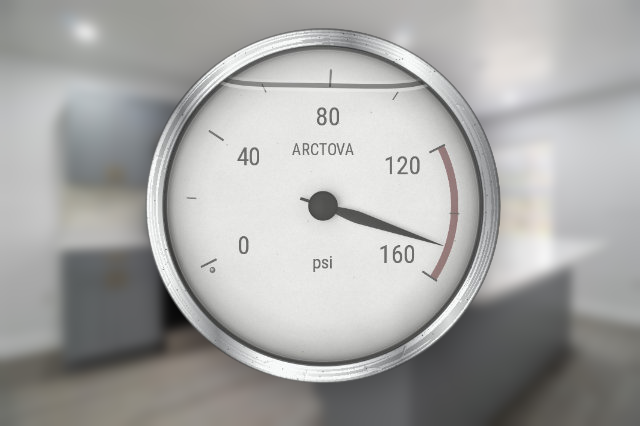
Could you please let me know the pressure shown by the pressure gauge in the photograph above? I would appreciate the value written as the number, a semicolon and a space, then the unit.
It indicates 150; psi
